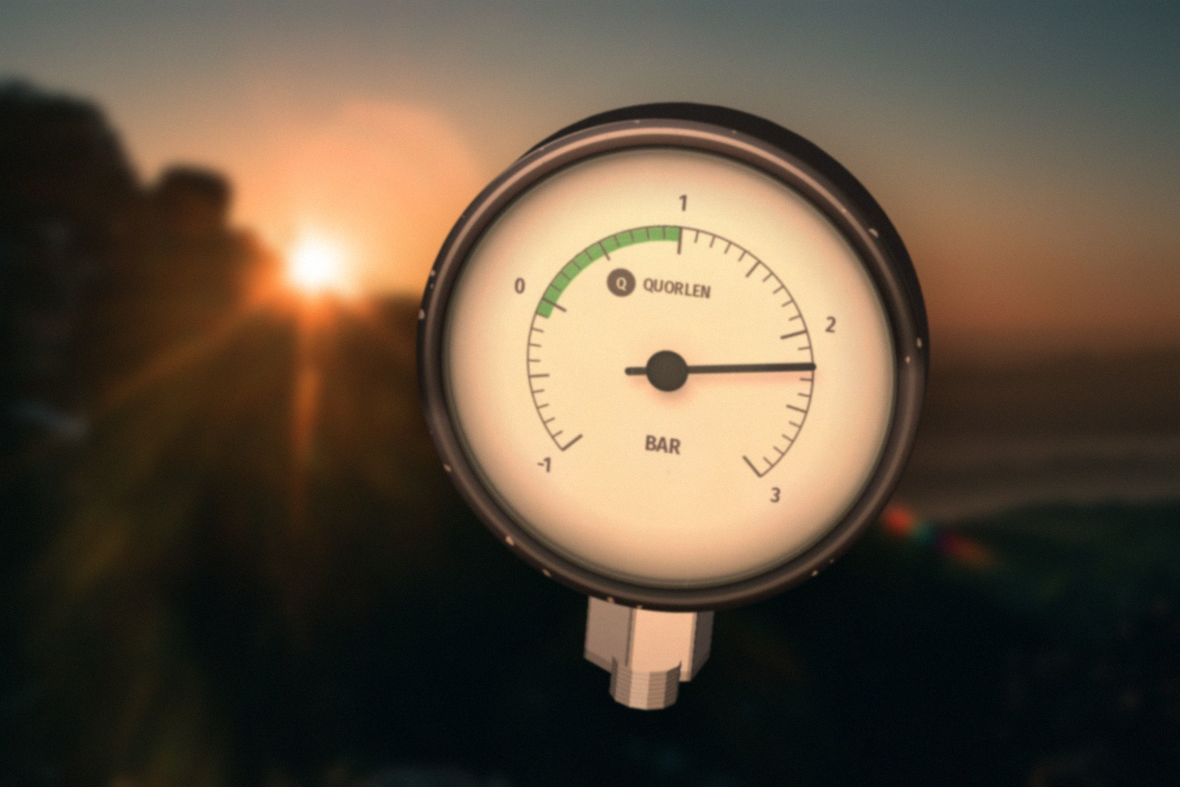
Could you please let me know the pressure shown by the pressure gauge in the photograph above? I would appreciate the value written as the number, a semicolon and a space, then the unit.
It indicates 2.2; bar
